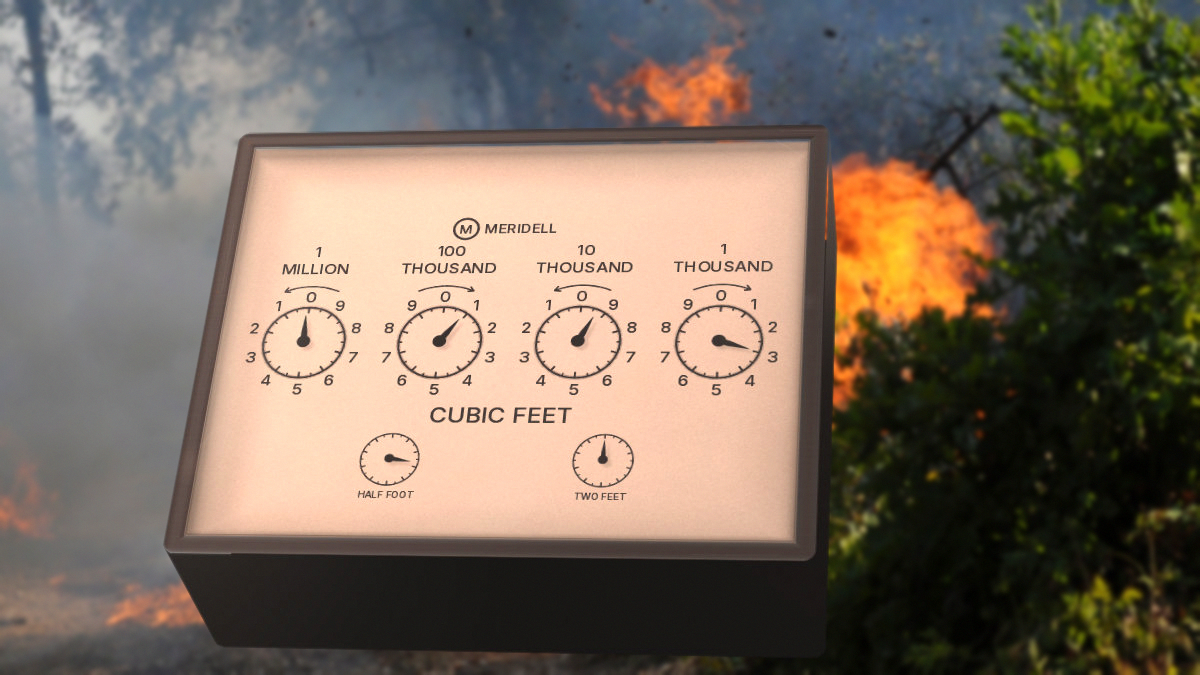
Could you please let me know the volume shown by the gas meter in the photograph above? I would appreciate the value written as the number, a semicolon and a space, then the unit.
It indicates 9300; ft³
